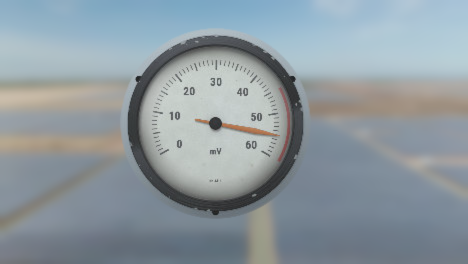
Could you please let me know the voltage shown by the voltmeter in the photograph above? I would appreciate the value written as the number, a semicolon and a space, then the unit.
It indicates 55; mV
